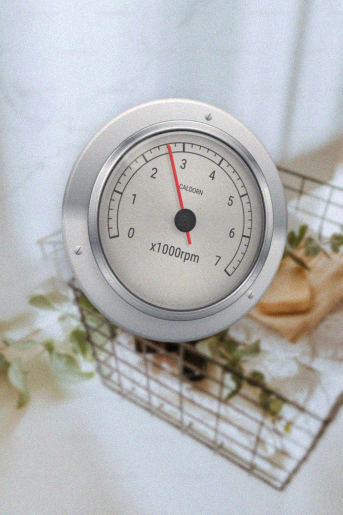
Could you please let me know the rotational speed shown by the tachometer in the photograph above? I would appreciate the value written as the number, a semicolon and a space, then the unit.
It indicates 2600; rpm
